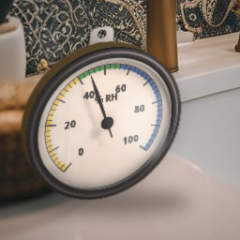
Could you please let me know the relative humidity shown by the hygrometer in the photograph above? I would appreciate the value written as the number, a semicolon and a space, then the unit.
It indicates 44; %
